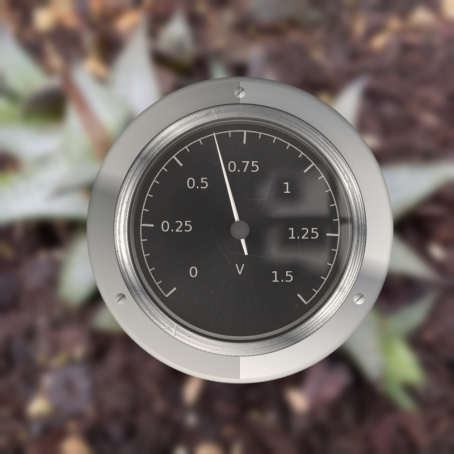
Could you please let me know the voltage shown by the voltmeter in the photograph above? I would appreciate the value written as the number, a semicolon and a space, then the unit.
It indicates 0.65; V
